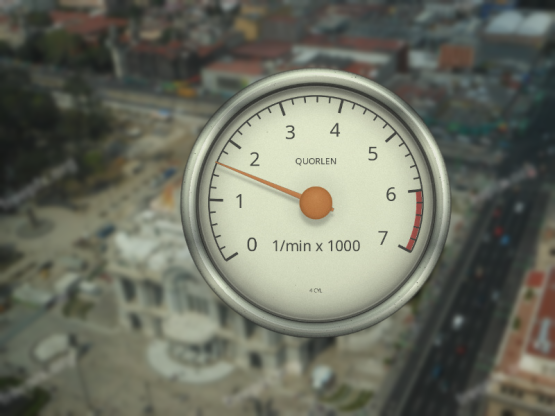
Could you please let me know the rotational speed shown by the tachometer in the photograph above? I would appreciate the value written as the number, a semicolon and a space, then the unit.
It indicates 1600; rpm
